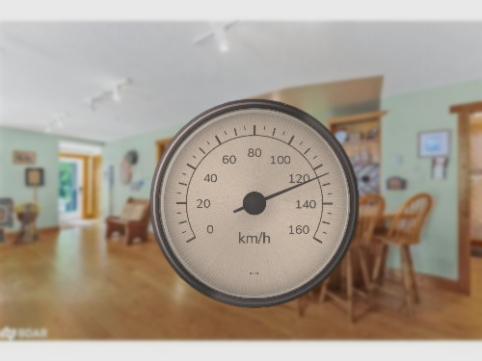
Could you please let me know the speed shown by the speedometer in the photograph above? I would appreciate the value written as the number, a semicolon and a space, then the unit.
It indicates 125; km/h
